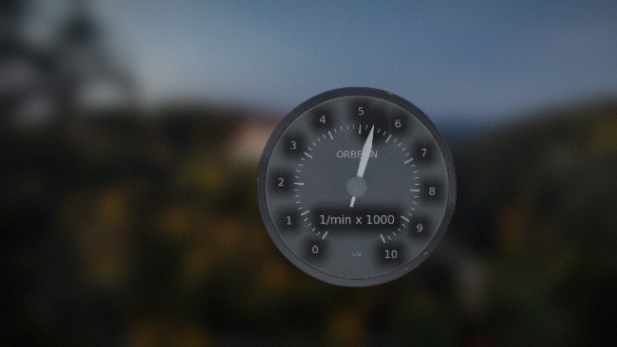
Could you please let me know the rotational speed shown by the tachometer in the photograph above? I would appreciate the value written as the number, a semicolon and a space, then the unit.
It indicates 5400; rpm
